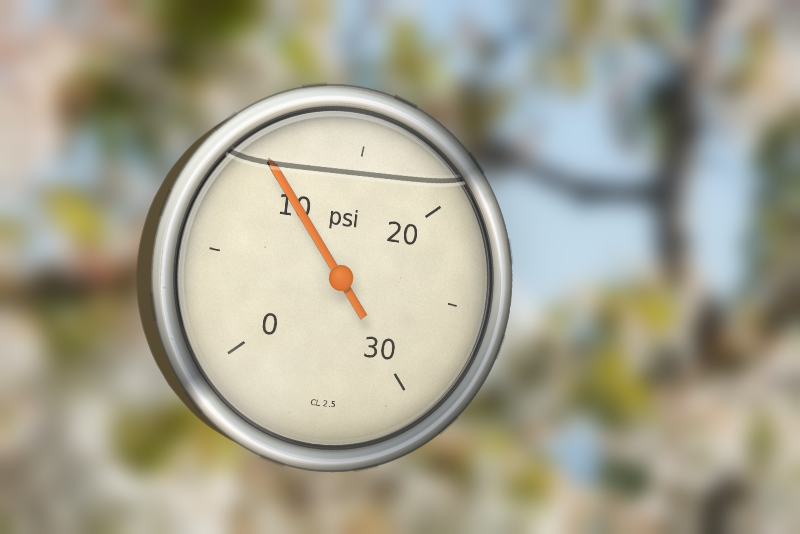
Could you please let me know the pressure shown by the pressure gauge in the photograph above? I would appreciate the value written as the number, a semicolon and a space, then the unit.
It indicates 10; psi
